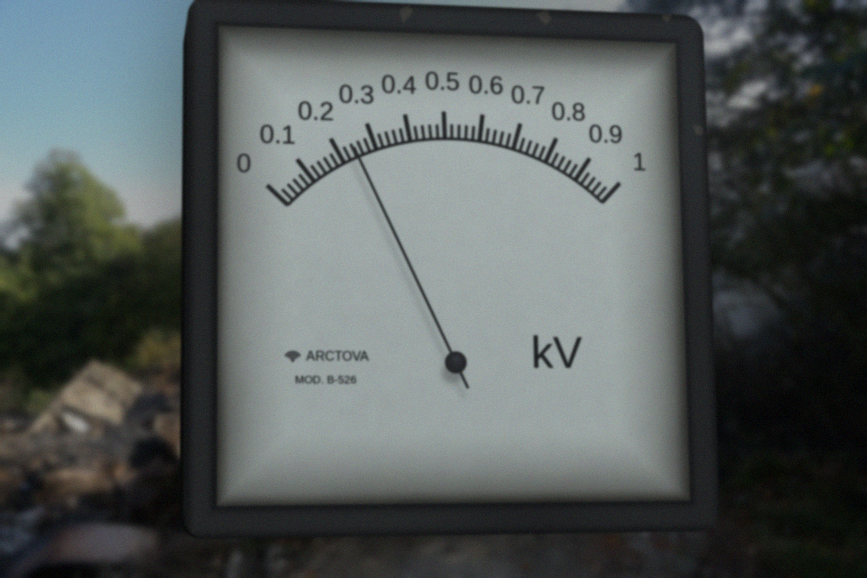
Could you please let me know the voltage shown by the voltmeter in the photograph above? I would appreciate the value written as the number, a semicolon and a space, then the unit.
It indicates 0.24; kV
